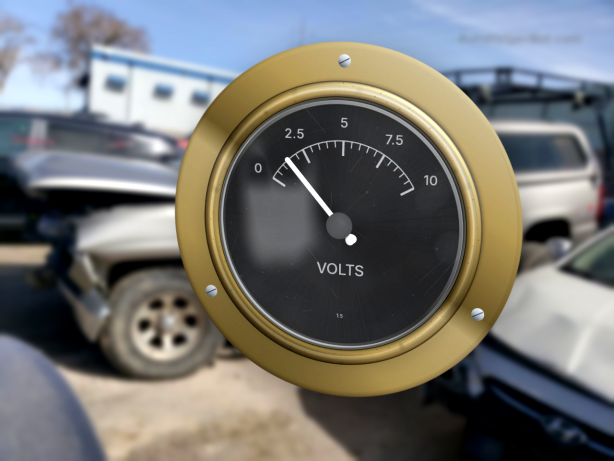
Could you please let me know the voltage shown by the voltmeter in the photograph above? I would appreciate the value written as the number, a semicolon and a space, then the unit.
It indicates 1.5; V
